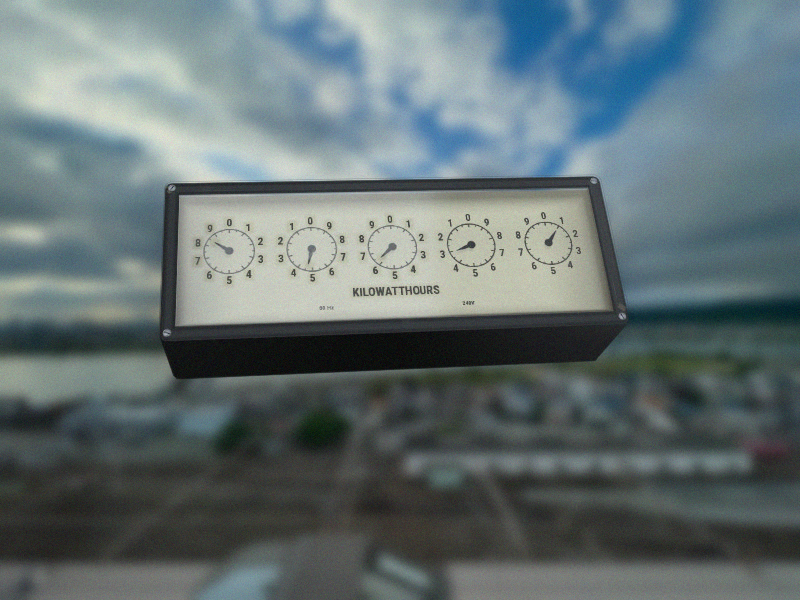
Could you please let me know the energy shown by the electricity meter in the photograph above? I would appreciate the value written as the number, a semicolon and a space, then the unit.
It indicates 84631; kWh
